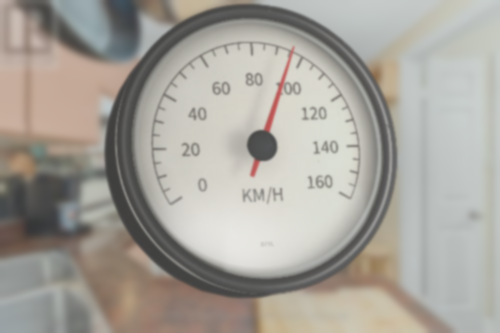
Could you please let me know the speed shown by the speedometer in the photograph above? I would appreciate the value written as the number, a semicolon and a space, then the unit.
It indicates 95; km/h
